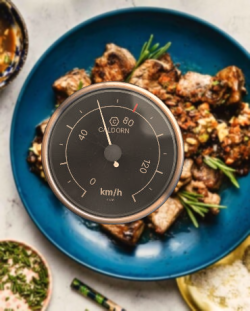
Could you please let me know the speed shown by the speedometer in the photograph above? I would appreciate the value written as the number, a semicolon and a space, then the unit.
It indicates 60; km/h
